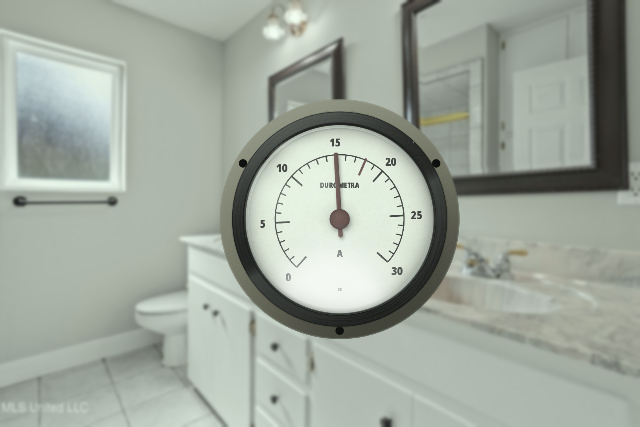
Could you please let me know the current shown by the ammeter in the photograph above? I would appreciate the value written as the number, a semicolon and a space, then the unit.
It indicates 15; A
